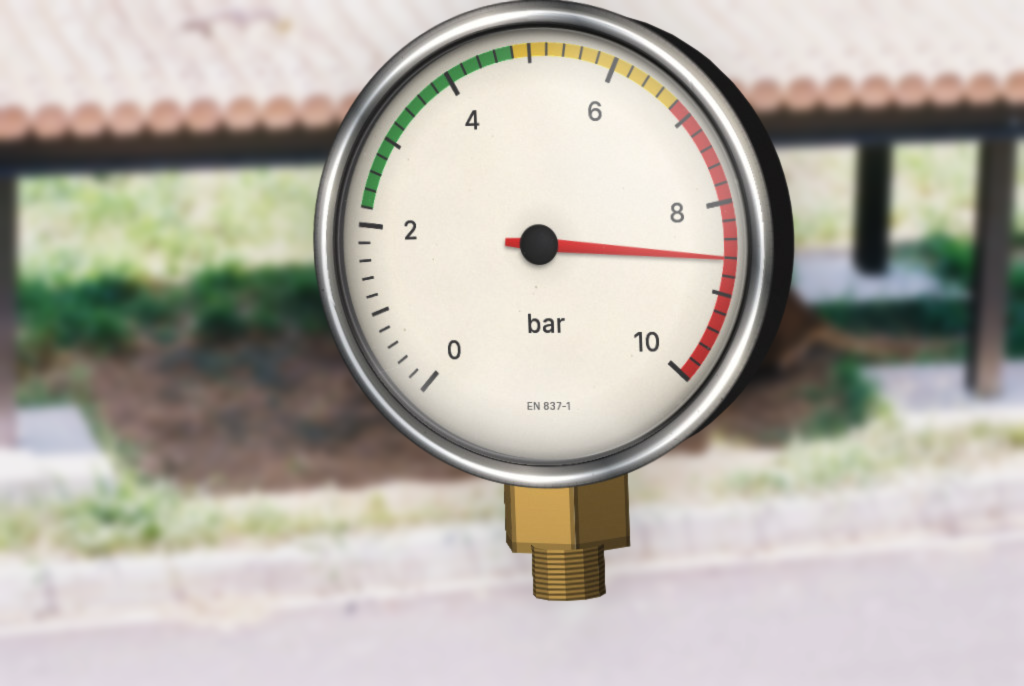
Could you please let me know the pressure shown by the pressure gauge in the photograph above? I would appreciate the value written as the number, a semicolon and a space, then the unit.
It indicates 8.6; bar
